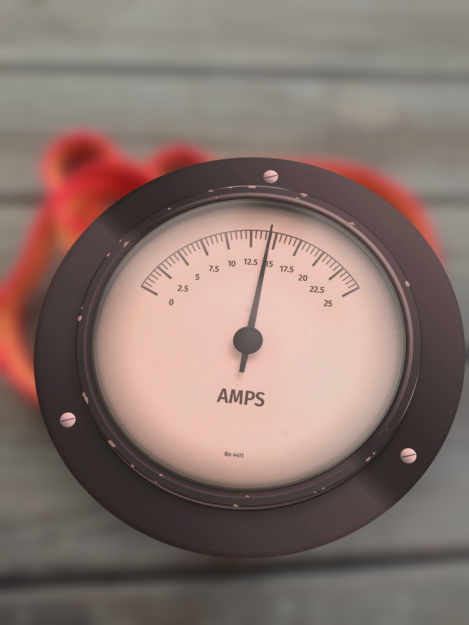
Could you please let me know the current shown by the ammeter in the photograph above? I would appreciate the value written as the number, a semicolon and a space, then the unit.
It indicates 14.5; A
